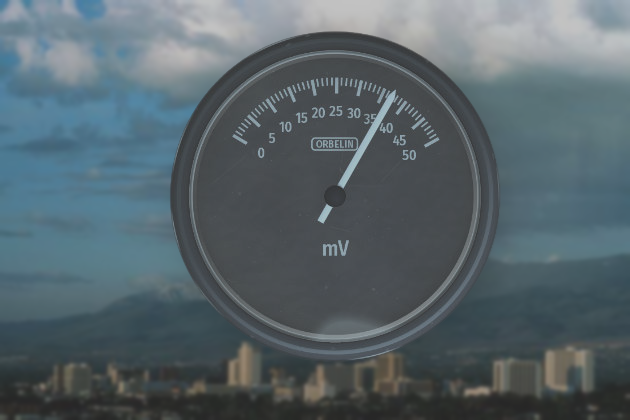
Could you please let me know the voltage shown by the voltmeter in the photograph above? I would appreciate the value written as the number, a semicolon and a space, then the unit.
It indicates 37; mV
